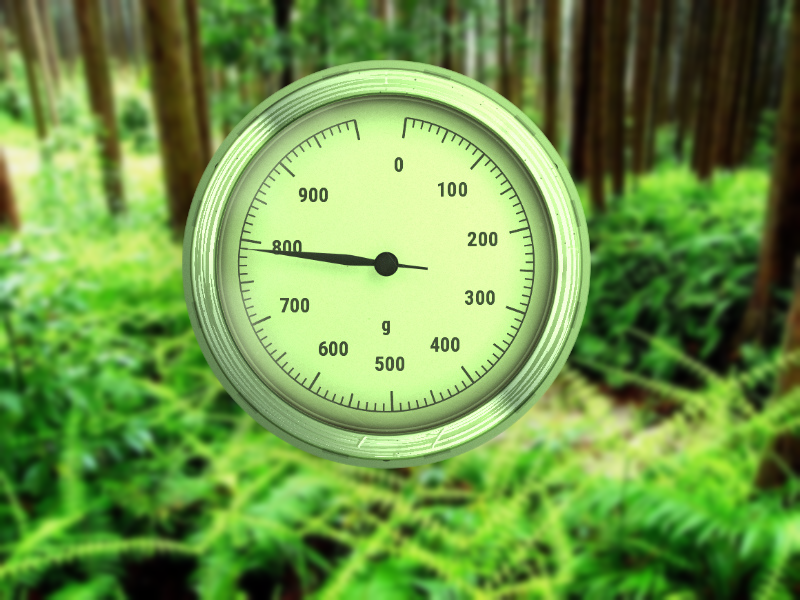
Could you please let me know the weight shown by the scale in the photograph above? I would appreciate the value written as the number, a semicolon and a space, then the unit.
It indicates 790; g
